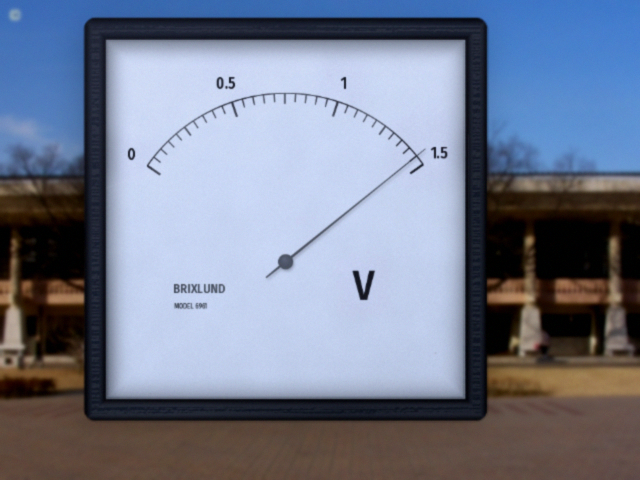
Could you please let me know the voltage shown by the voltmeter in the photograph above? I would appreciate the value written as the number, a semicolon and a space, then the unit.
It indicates 1.45; V
